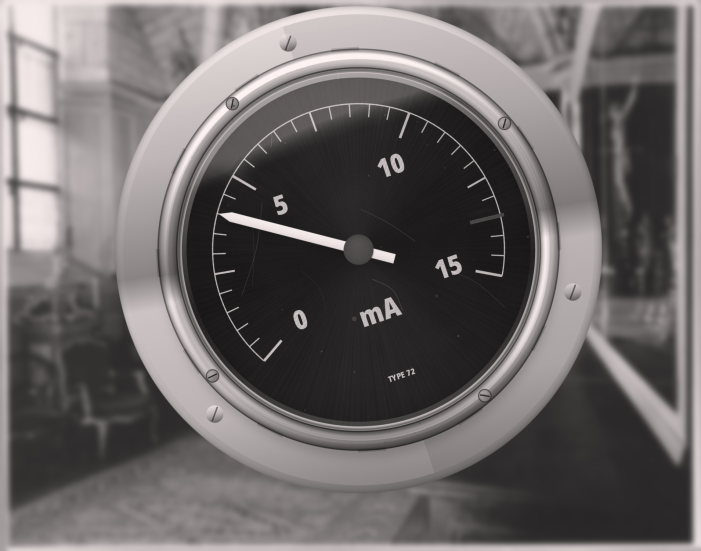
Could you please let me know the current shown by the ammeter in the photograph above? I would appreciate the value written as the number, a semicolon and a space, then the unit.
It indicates 4; mA
